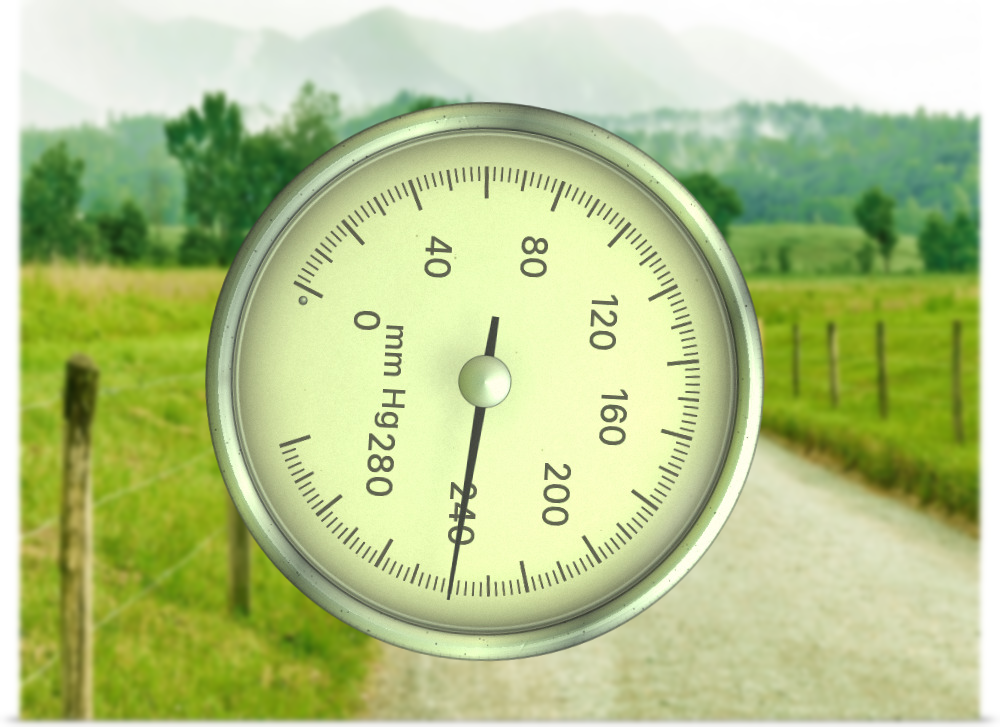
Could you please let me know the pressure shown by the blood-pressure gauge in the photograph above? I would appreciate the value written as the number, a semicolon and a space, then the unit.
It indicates 240; mmHg
